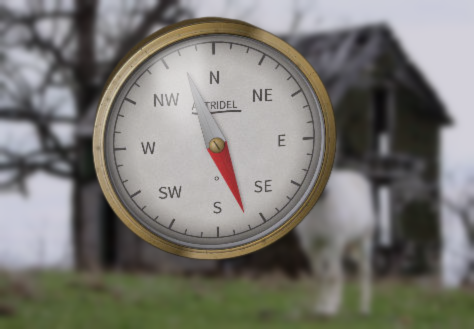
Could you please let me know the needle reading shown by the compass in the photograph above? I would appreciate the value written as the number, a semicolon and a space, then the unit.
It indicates 160; °
